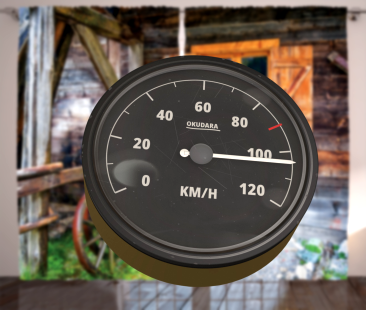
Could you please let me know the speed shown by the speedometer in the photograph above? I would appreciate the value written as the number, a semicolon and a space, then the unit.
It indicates 105; km/h
